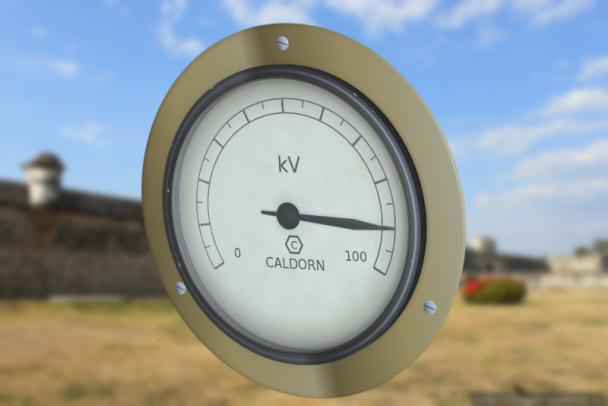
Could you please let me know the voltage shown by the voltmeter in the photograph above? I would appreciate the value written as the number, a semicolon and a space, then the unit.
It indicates 90; kV
